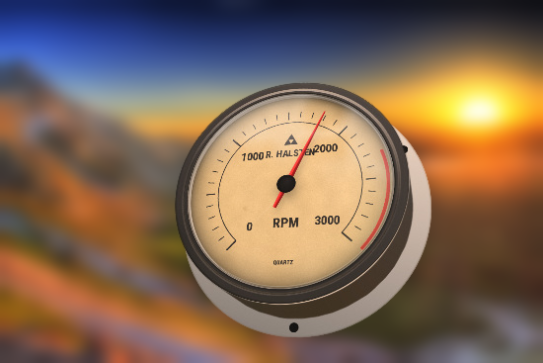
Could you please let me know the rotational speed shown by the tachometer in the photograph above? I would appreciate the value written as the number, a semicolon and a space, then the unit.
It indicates 1800; rpm
